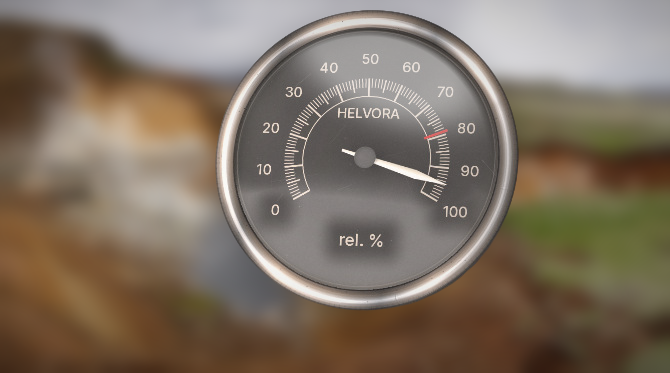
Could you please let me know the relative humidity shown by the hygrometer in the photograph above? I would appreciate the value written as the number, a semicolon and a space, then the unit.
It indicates 95; %
